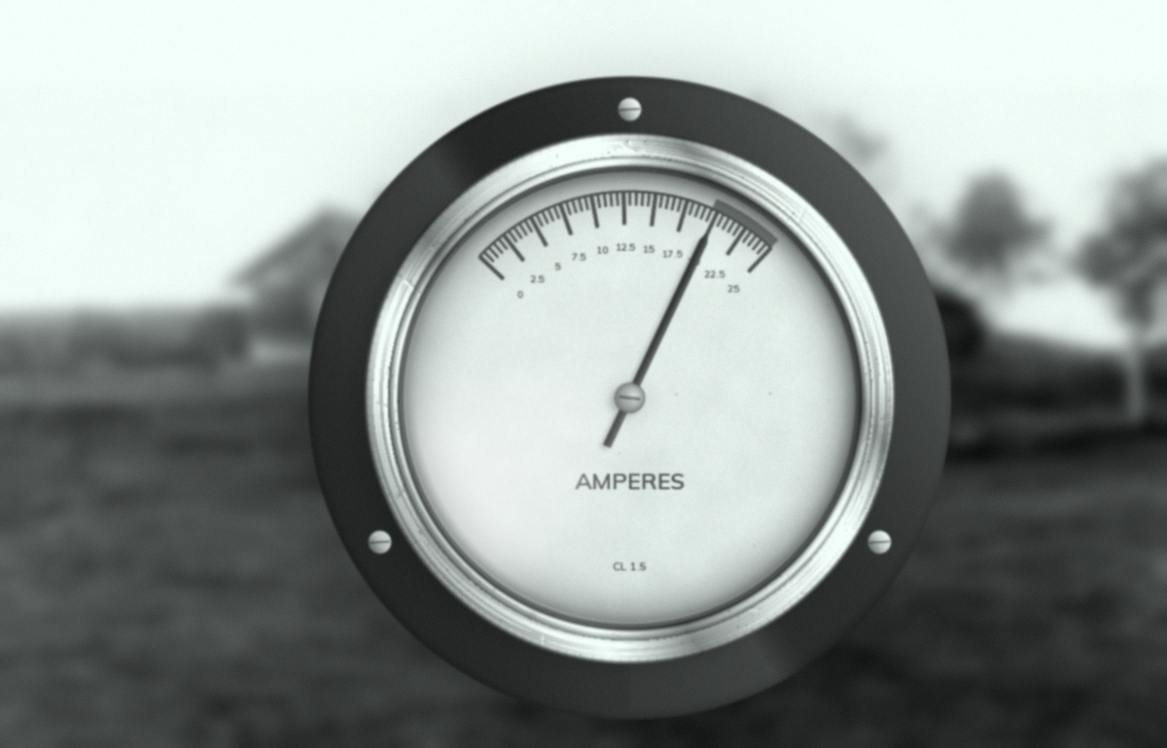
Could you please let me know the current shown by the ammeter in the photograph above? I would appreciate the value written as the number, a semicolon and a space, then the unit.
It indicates 20; A
